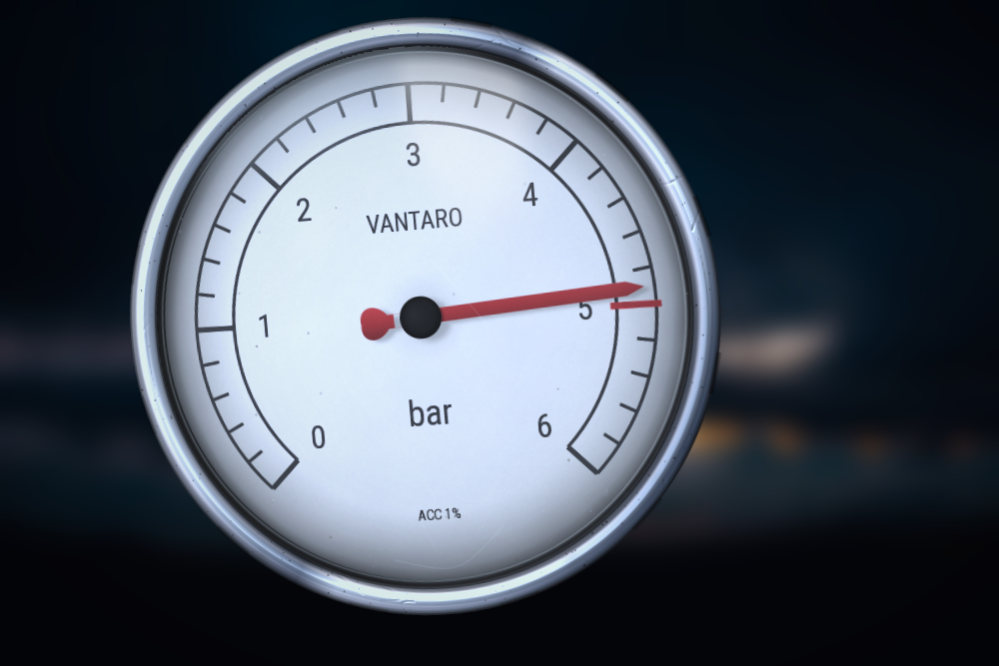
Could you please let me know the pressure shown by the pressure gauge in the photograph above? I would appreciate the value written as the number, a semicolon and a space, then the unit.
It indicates 4.9; bar
